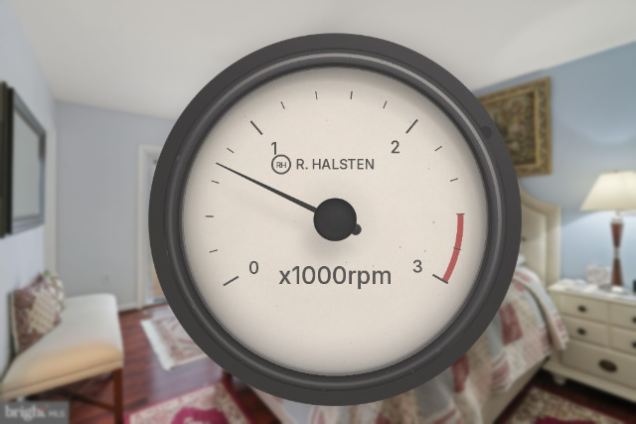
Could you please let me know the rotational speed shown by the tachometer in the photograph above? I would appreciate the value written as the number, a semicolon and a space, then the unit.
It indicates 700; rpm
